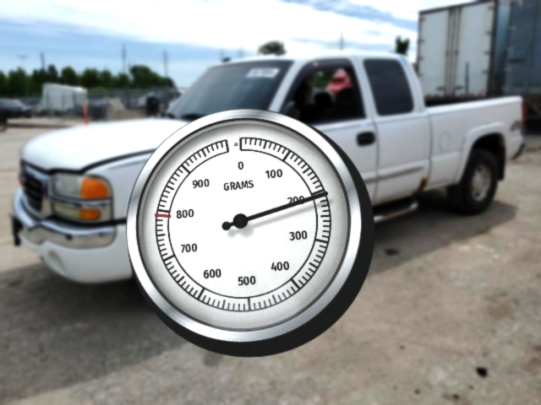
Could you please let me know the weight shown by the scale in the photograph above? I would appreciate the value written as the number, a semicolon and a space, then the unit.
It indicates 210; g
